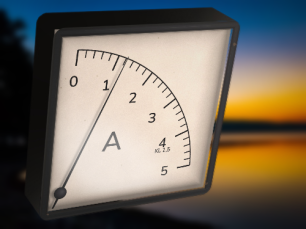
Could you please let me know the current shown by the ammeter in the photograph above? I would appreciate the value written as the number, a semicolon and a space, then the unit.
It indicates 1.2; A
